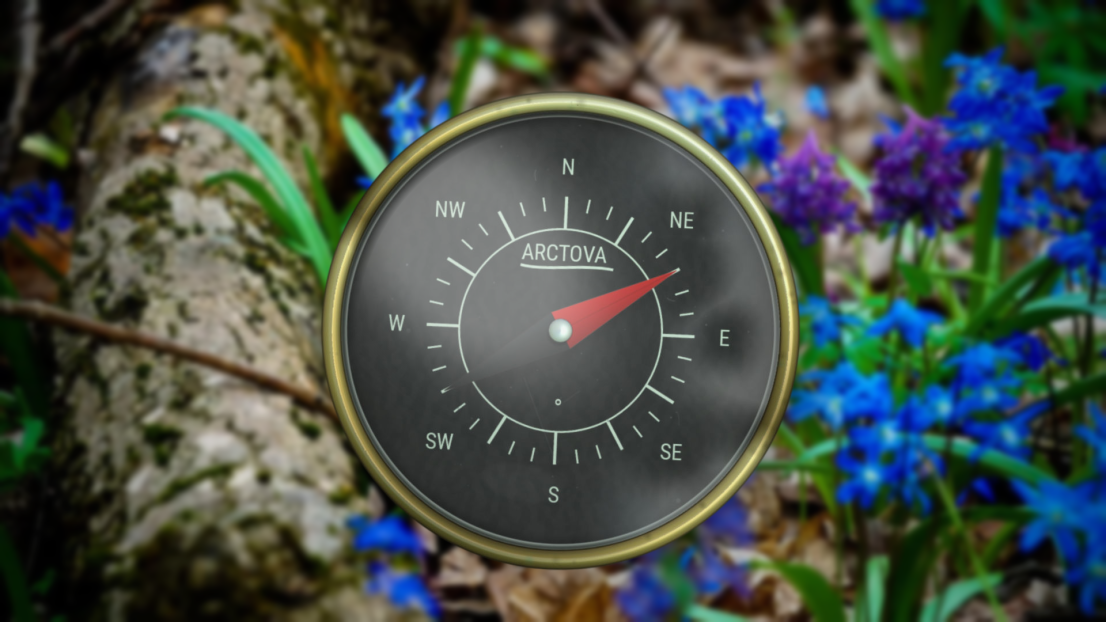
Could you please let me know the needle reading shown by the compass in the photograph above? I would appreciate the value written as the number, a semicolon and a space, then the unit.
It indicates 60; °
